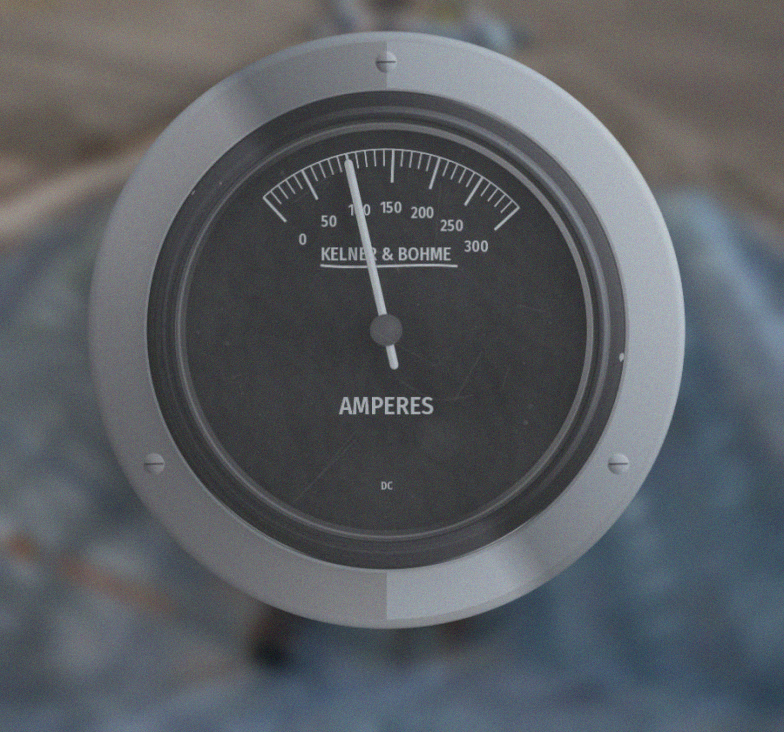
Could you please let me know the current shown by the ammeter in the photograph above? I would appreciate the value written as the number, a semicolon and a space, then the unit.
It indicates 100; A
